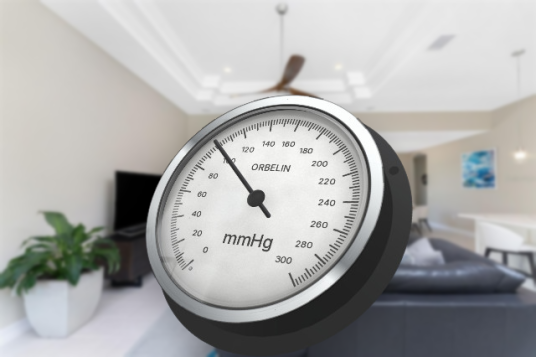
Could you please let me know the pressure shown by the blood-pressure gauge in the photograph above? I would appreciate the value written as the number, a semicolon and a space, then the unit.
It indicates 100; mmHg
